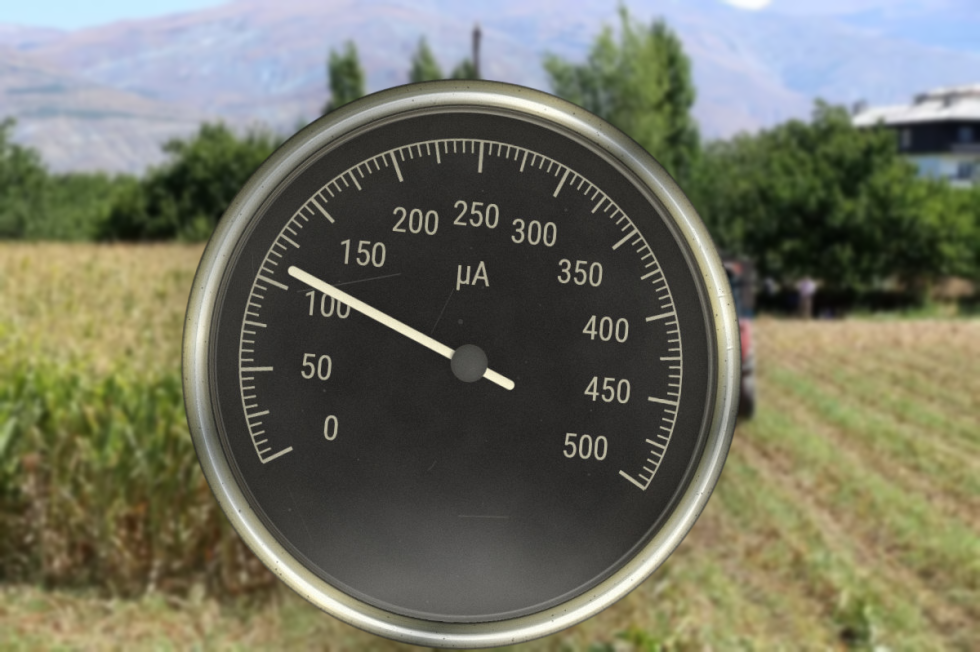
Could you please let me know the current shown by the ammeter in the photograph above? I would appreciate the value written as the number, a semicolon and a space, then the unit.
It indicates 110; µA
